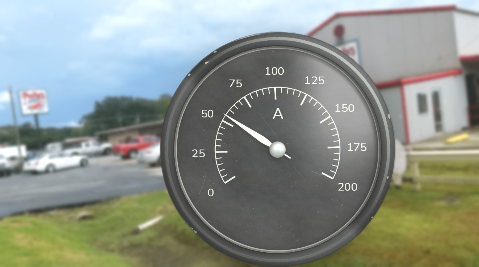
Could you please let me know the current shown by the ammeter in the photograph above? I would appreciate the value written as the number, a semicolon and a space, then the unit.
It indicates 55; A
